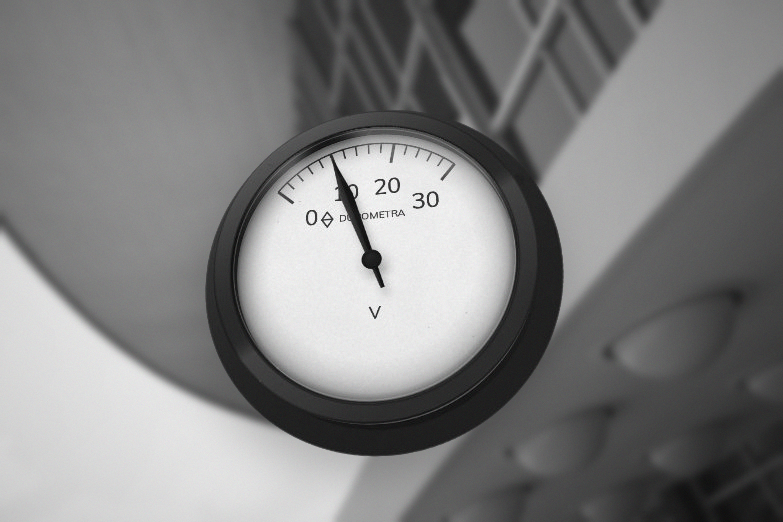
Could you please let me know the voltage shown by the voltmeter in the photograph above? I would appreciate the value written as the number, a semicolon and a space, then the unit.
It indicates 10; V
